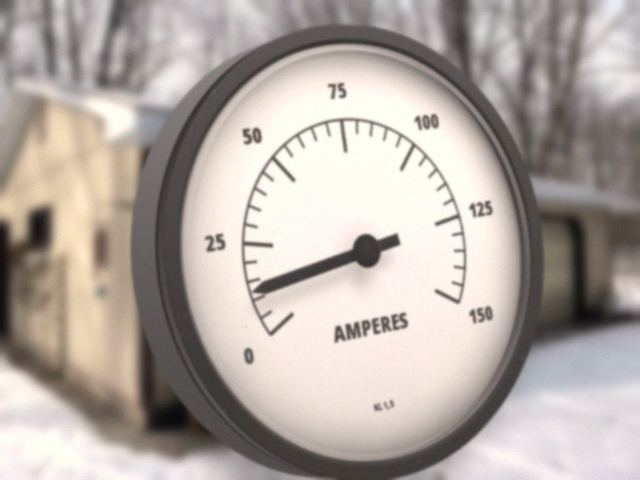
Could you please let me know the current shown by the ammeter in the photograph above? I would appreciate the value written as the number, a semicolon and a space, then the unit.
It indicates 12.5; A
